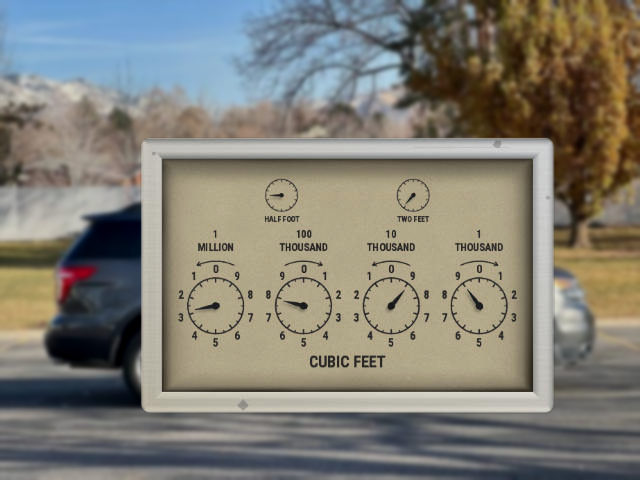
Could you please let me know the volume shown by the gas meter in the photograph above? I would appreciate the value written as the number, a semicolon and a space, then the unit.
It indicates 278900; ft³
